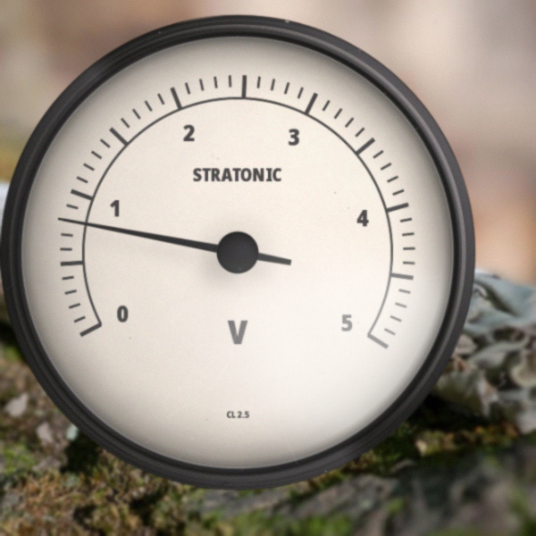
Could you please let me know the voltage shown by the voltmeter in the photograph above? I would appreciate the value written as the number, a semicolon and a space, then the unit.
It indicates 0.8; V
